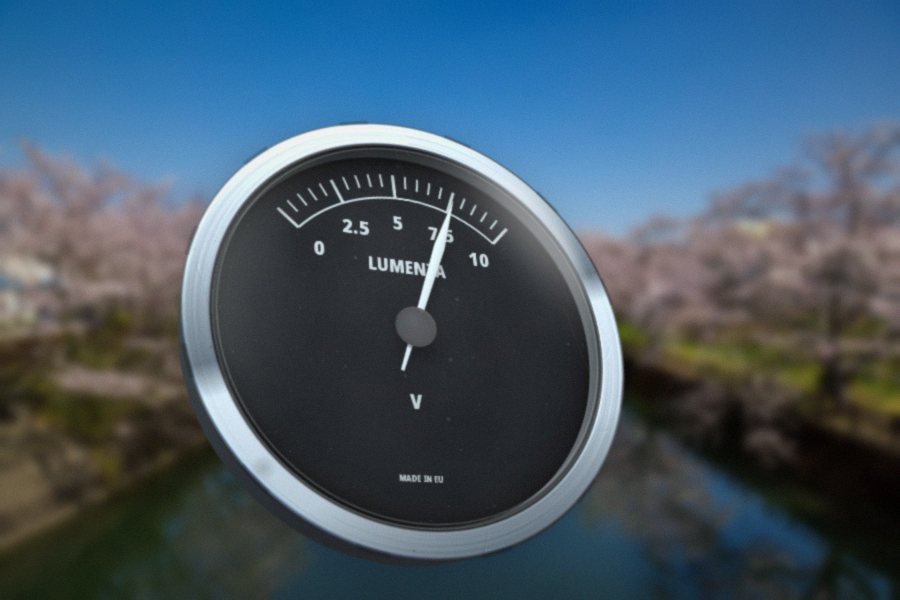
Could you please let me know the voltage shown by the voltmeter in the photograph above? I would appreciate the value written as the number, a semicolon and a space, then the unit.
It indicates 7.5; V
